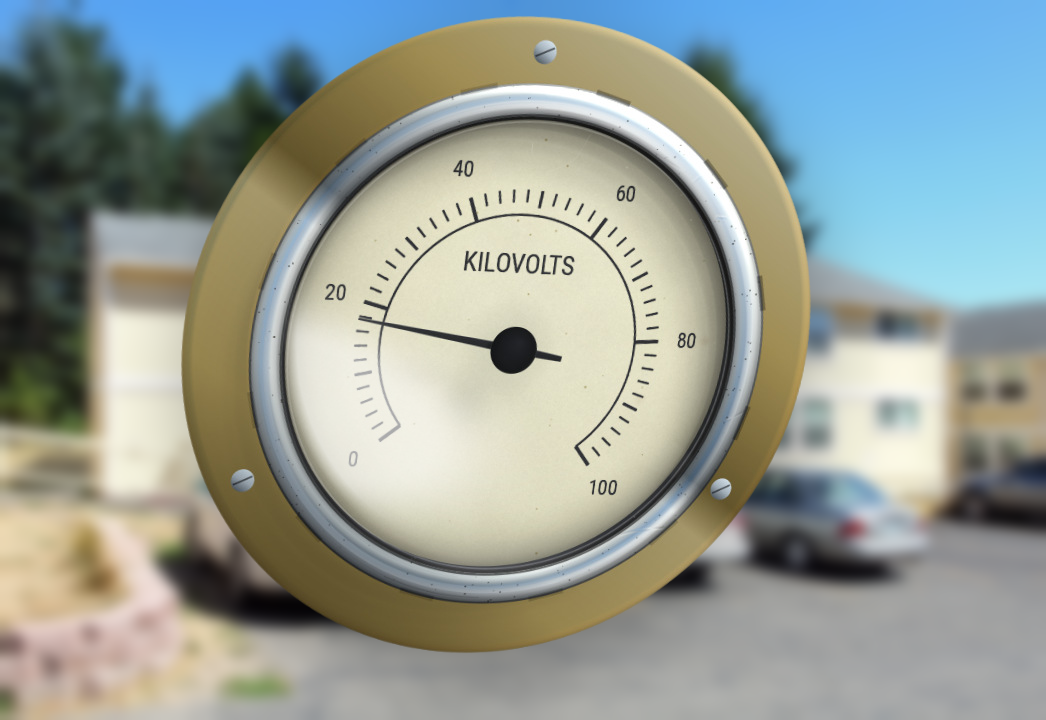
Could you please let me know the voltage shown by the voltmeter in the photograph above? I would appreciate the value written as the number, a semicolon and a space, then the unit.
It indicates 18; kV
